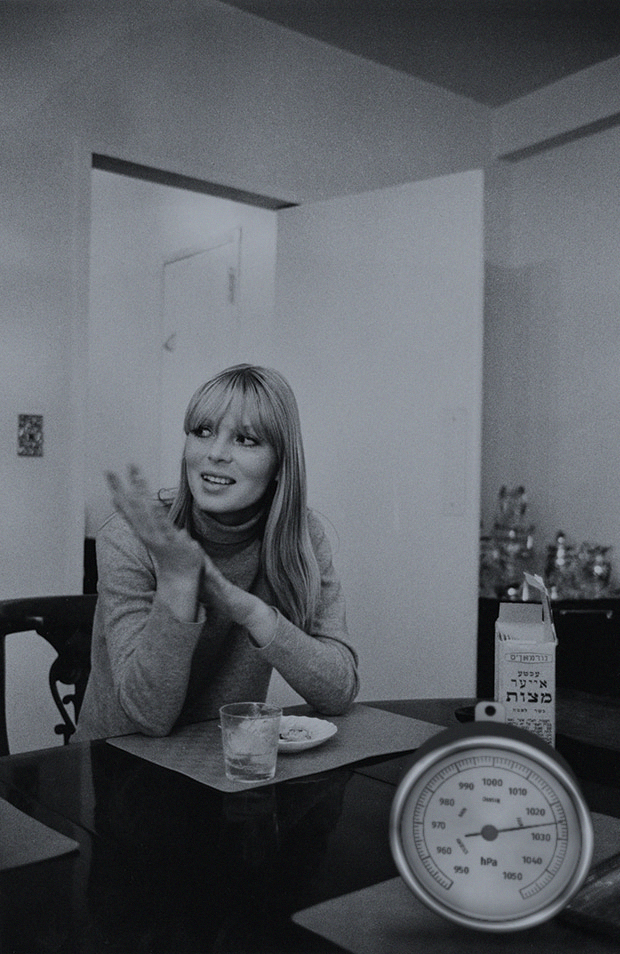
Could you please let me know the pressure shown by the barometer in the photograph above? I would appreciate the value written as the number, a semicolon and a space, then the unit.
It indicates 1025; hPa
